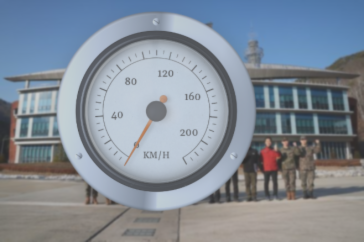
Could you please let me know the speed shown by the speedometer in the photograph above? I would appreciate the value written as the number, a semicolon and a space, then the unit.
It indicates 0; km/h
